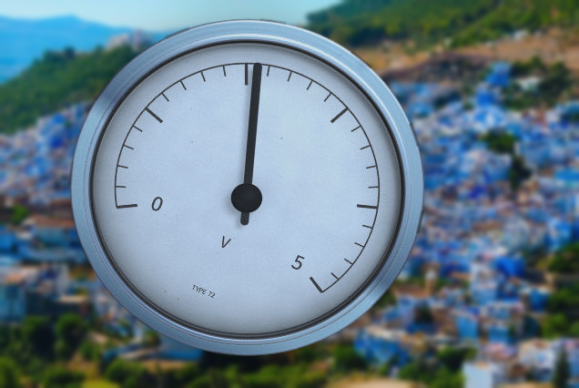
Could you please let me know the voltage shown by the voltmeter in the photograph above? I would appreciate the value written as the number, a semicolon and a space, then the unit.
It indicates 2.1; V
